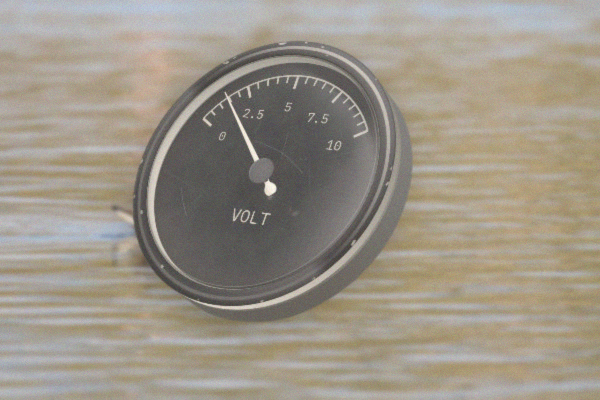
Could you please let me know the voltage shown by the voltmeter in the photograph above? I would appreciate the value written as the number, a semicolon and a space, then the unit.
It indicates 1.5; V
